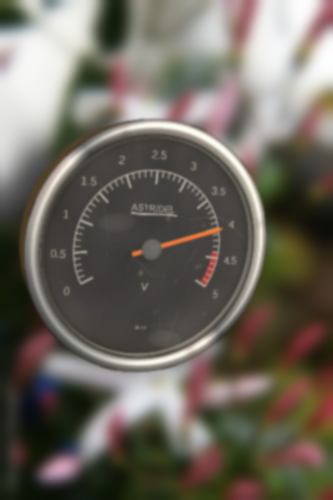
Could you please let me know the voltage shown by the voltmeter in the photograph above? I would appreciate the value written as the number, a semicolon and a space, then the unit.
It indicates 4; V
